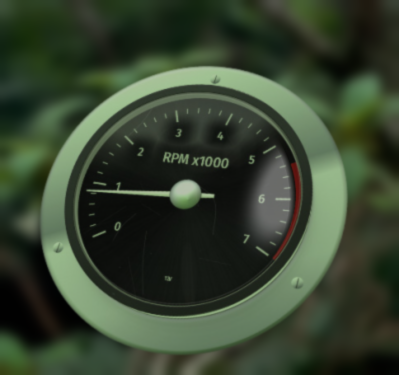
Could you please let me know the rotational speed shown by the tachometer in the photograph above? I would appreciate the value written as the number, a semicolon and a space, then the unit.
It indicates 800; rpm
